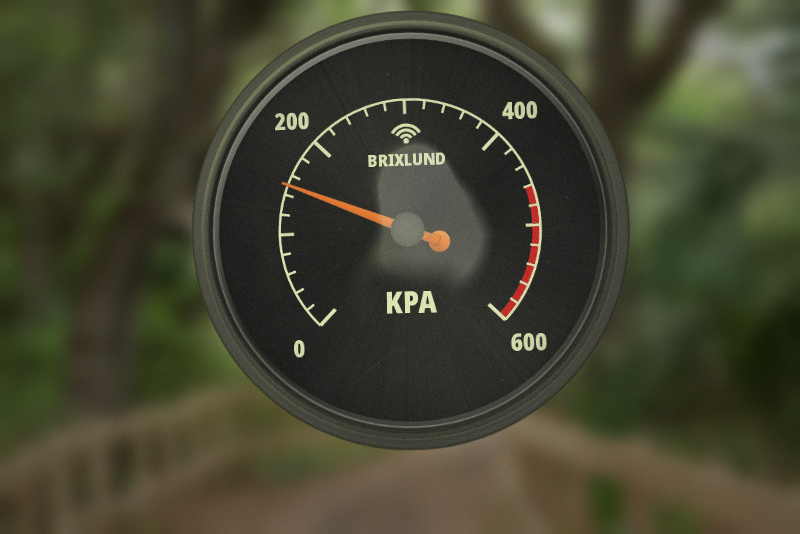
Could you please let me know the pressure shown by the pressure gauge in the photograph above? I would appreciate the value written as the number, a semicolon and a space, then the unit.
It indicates 150; kPa
